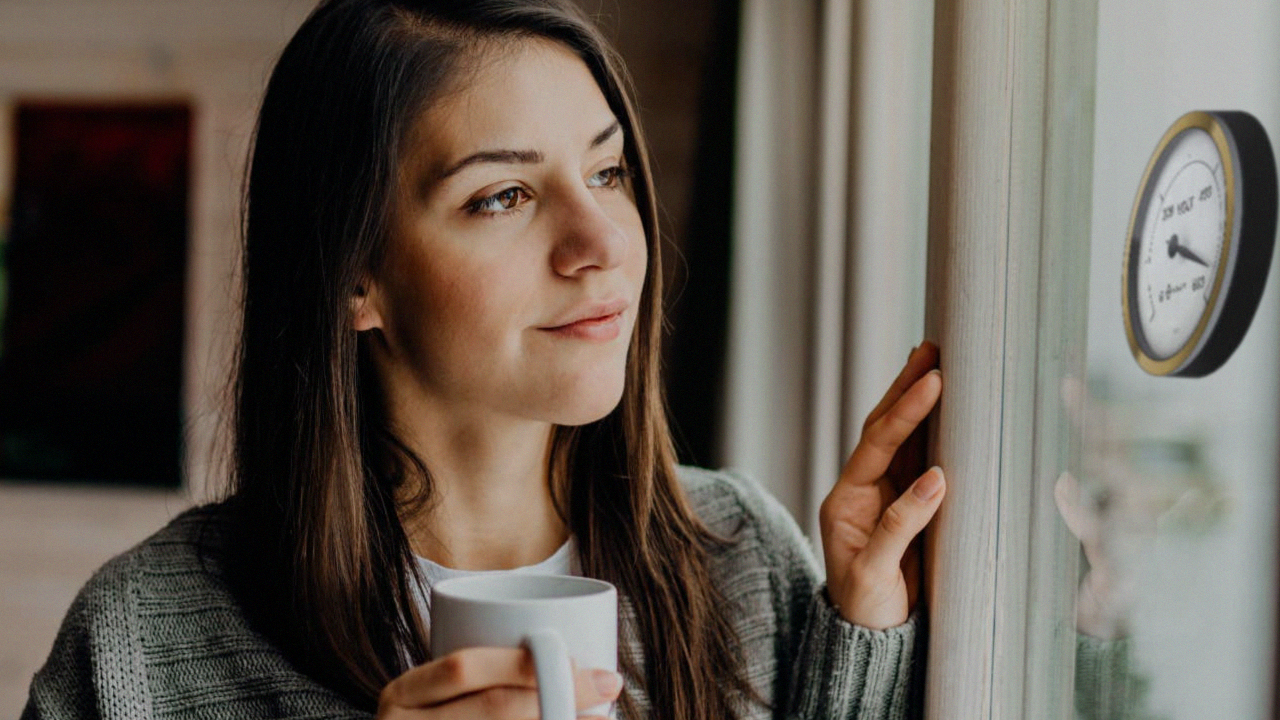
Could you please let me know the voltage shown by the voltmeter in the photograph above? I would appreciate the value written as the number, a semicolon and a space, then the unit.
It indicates 550; V
